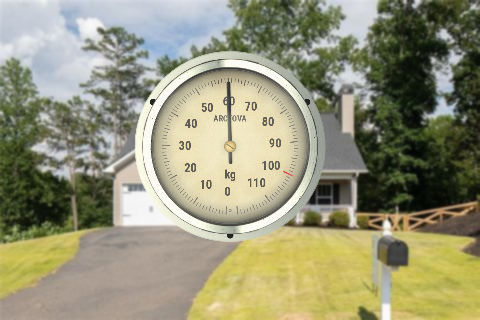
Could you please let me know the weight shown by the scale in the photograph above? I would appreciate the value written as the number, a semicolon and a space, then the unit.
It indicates 60; kg
